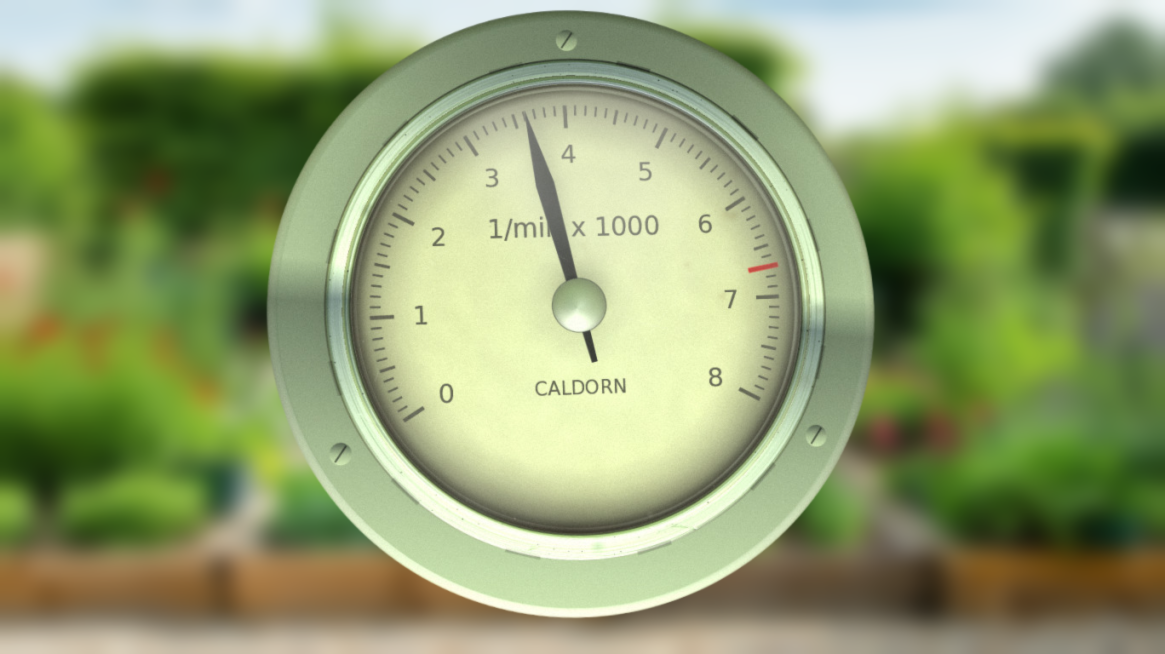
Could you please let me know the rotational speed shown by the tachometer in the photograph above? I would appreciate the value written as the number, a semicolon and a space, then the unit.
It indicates 3600; rpm
